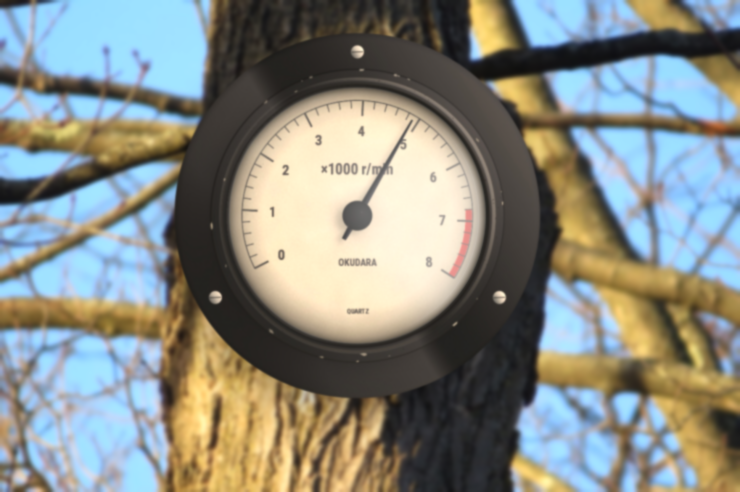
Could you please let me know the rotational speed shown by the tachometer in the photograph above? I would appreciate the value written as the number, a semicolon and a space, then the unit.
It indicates 4900; rpm
